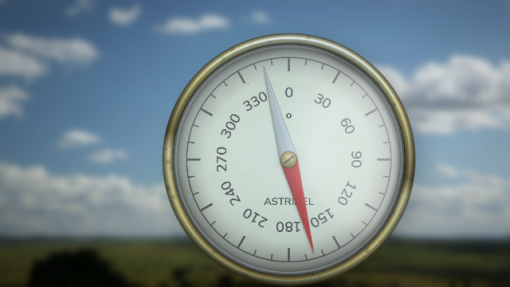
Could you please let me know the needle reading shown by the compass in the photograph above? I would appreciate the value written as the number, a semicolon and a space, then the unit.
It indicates 165; °
